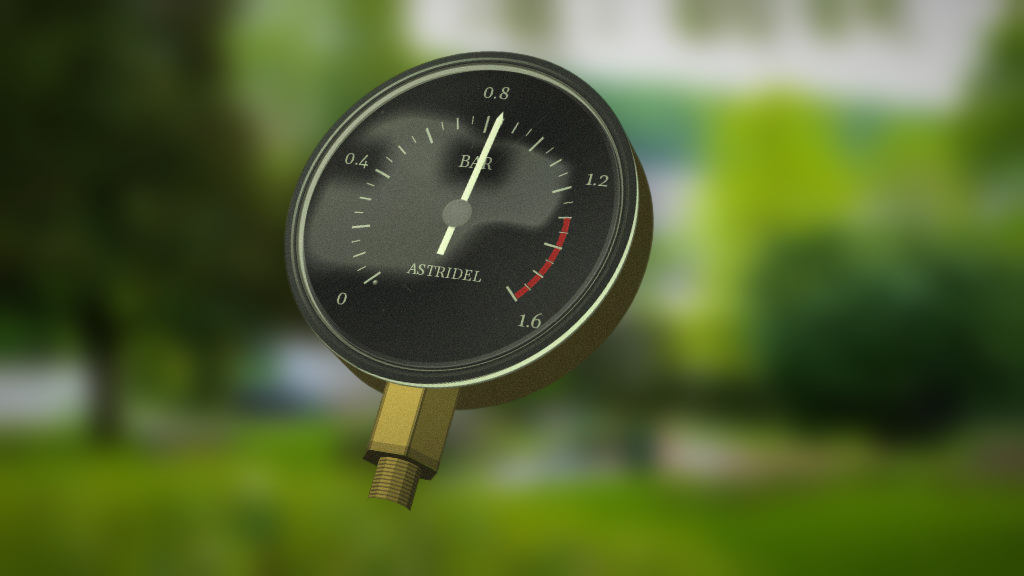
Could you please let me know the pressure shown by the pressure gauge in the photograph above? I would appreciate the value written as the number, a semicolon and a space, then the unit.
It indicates 0.85; bar
